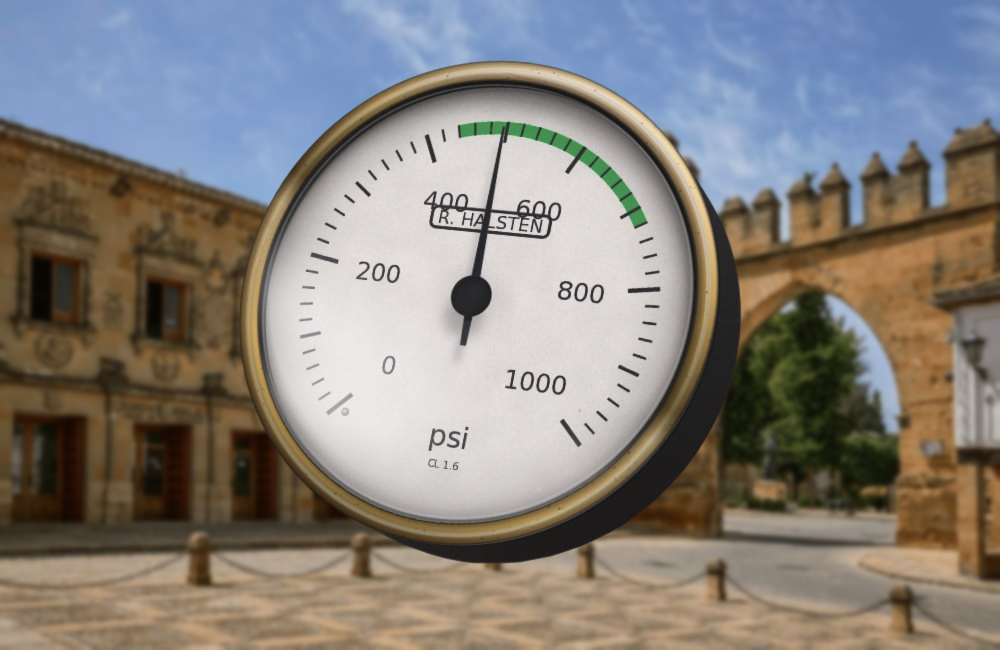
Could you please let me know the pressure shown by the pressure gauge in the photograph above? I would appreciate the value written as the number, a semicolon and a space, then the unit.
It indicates 500; psi
